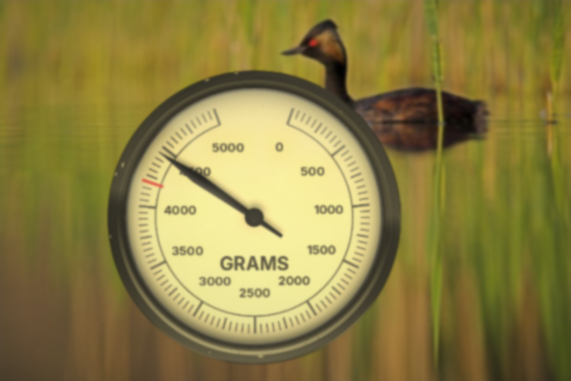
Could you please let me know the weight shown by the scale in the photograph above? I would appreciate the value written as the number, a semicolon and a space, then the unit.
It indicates 4450; g
